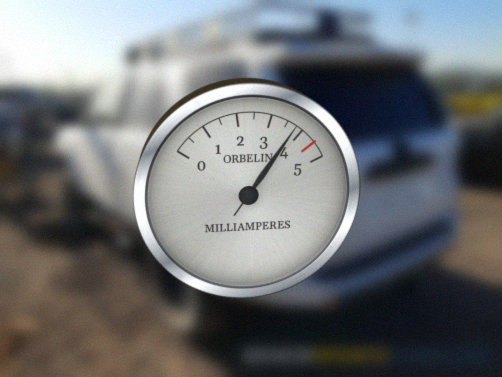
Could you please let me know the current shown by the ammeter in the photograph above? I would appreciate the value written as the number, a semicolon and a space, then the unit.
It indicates 3.75; mA
